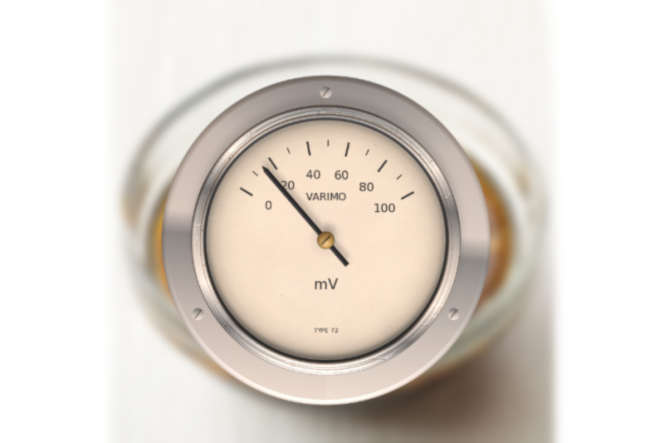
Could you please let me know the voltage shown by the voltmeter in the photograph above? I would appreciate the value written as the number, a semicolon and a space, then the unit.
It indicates 15; mV
